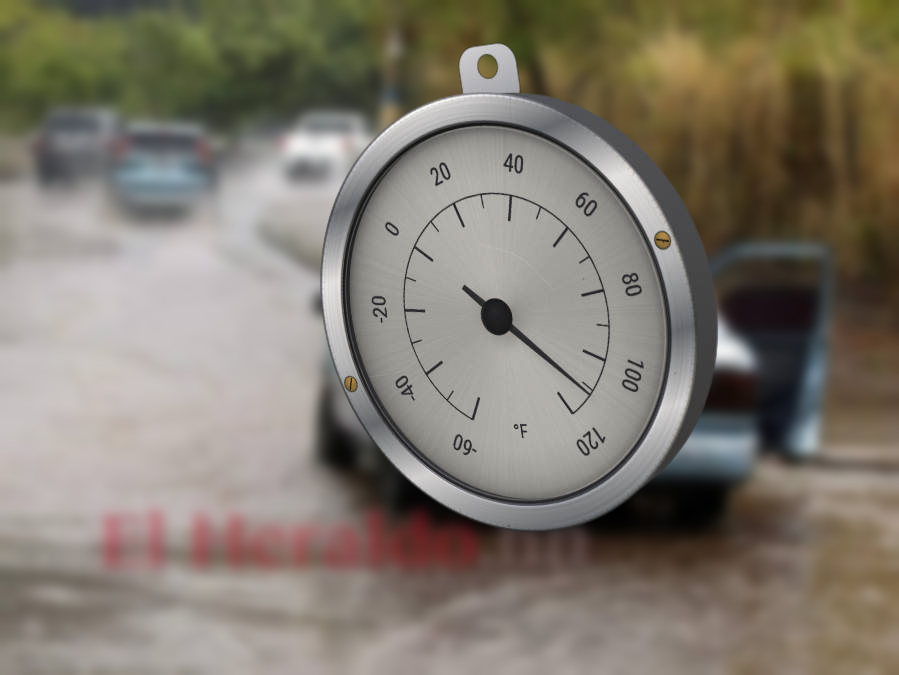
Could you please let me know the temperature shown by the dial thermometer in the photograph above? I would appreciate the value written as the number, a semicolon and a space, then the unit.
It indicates 110; °F
